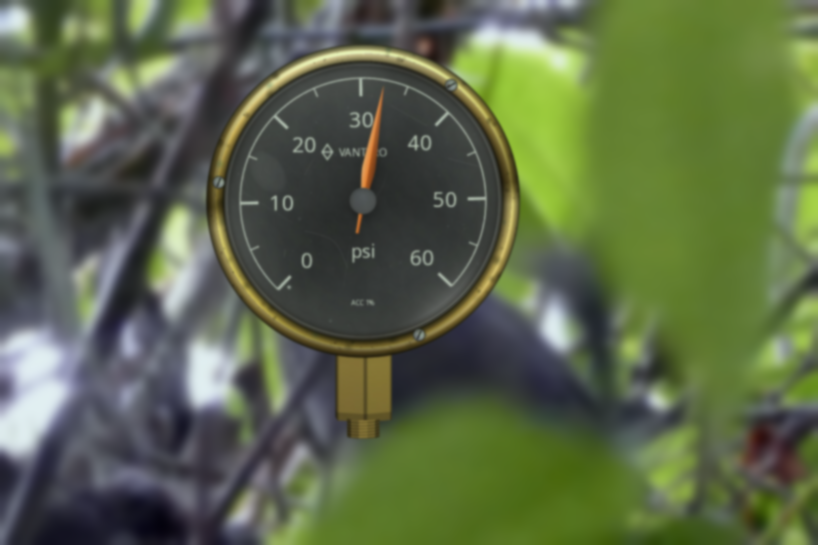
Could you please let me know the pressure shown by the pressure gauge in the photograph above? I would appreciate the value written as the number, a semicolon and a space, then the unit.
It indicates 32.5; psi
